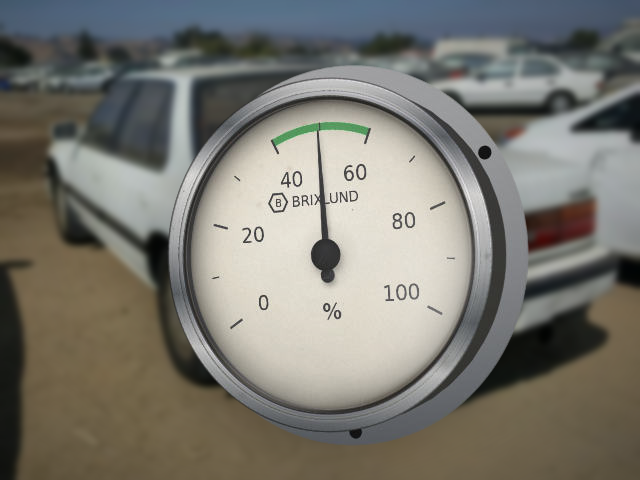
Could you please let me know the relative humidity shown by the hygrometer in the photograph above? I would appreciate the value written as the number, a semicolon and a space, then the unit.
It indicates 50; %
